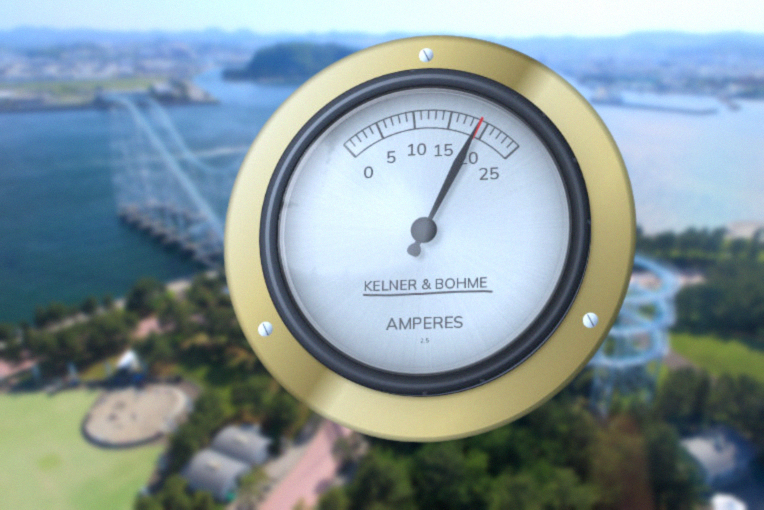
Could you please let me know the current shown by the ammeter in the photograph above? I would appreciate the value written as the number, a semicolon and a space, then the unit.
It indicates 19; A
